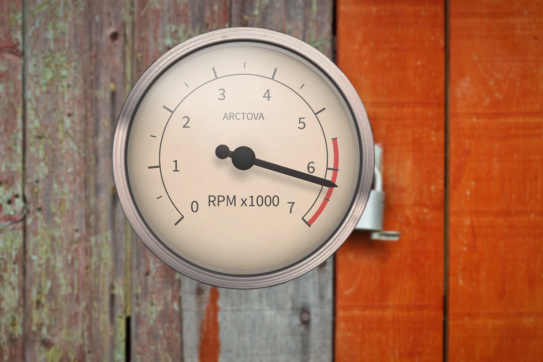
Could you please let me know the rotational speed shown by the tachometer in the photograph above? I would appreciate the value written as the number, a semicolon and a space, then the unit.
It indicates 6250; rpm
